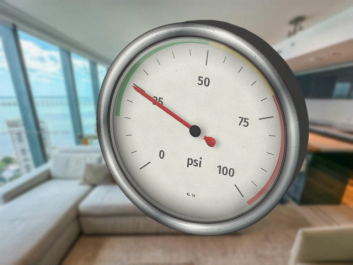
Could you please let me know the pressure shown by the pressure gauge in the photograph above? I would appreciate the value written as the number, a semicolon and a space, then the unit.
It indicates 25; psi
